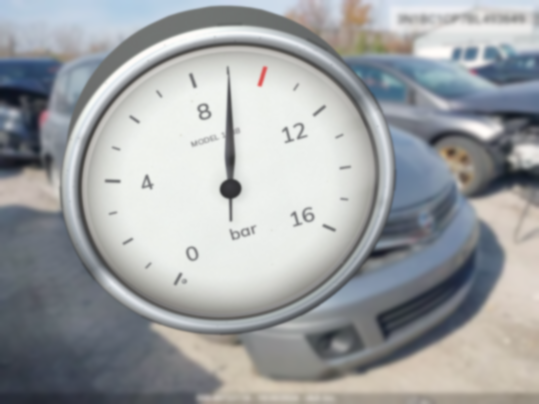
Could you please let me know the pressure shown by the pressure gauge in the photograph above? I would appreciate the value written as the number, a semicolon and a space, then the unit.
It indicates 9; bar
